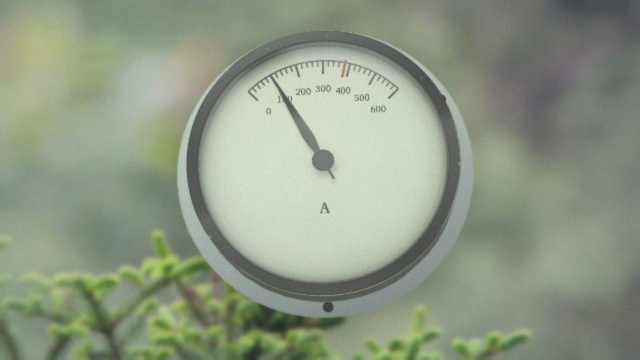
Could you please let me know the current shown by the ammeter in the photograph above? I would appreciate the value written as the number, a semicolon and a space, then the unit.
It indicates 100; A
